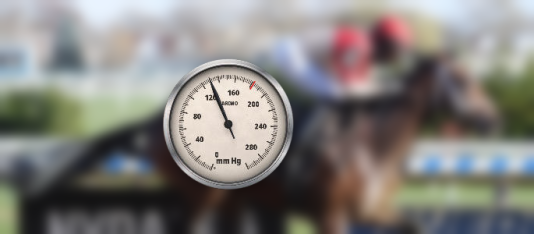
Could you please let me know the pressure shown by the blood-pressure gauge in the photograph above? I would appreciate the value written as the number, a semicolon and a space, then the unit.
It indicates 130; mmHg
